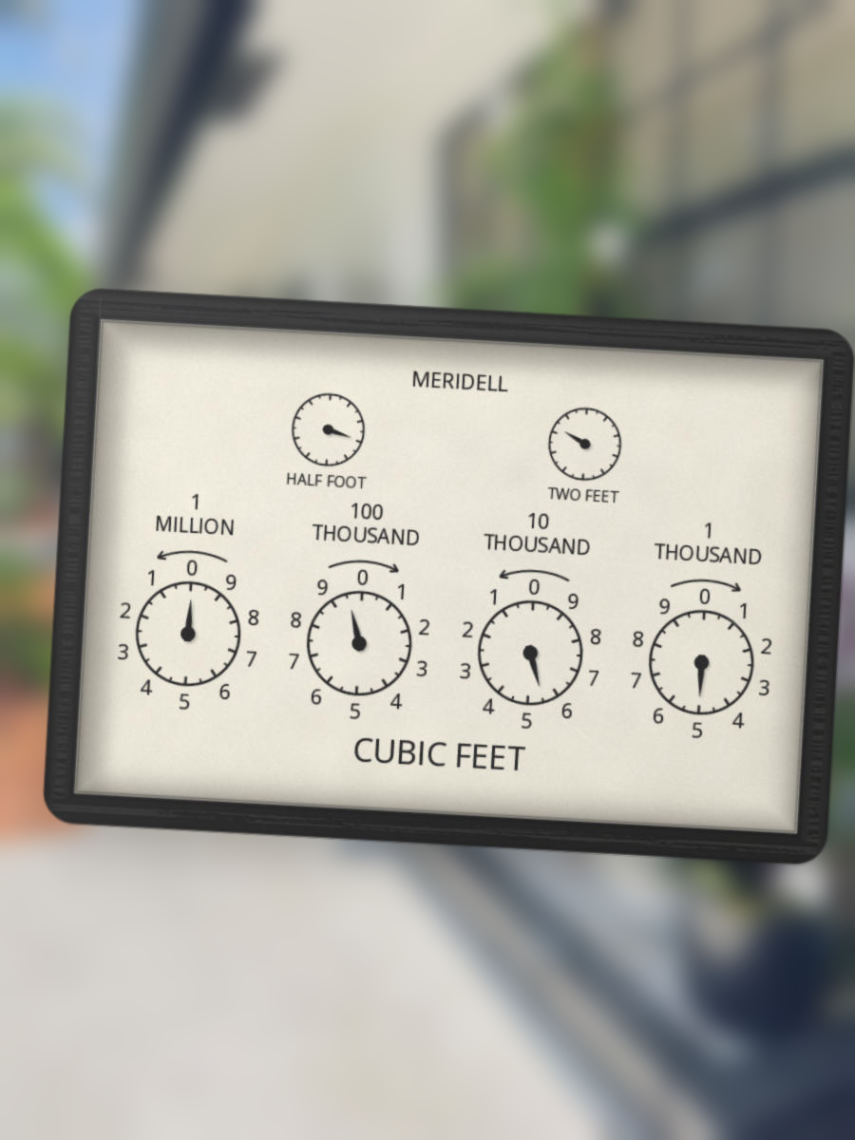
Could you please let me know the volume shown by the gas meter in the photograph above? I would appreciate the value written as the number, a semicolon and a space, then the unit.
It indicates 995500; ft³
